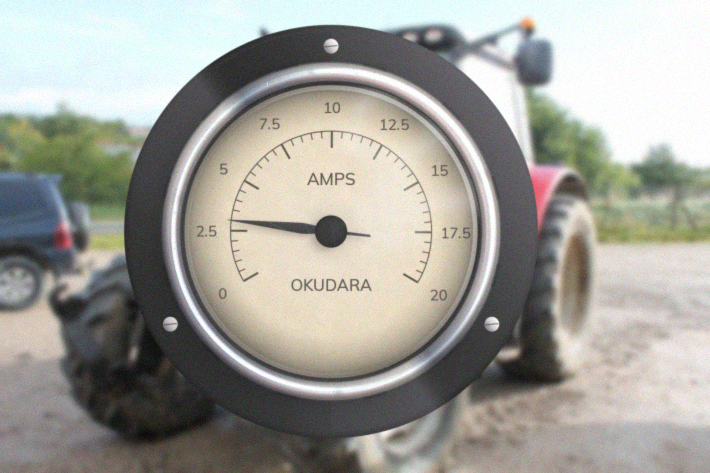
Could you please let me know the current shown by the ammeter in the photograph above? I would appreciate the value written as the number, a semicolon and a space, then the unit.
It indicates 3; A
